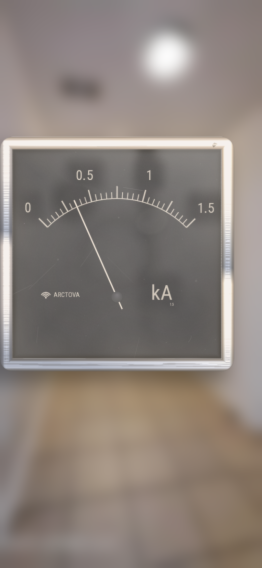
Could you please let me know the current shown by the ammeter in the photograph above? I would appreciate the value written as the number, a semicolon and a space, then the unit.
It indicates 0.35; kA
